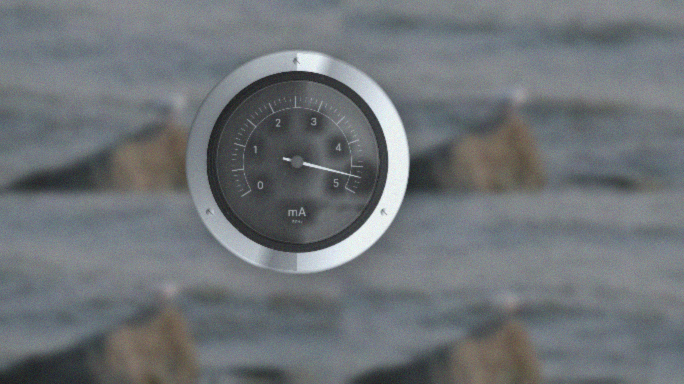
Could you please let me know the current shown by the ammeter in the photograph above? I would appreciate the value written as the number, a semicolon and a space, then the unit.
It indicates 4.7; mA
